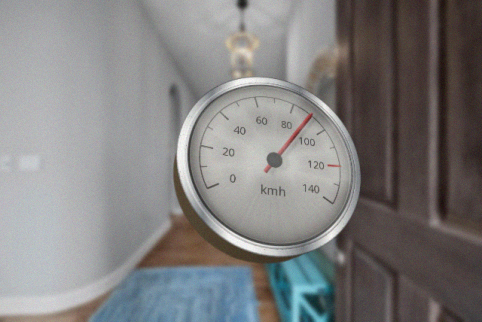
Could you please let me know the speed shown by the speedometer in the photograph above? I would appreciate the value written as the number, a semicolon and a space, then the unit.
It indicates 90; km/h
